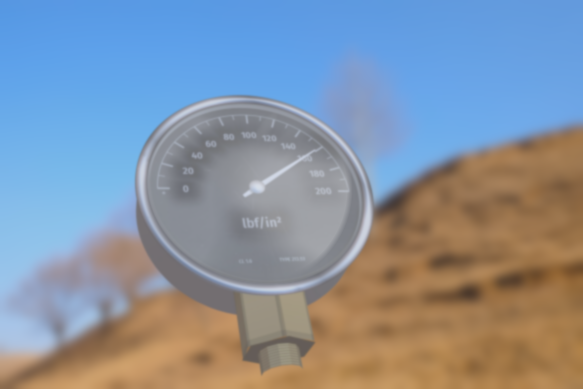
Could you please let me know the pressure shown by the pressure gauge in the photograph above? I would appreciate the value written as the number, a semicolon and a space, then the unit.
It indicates 160; psi
